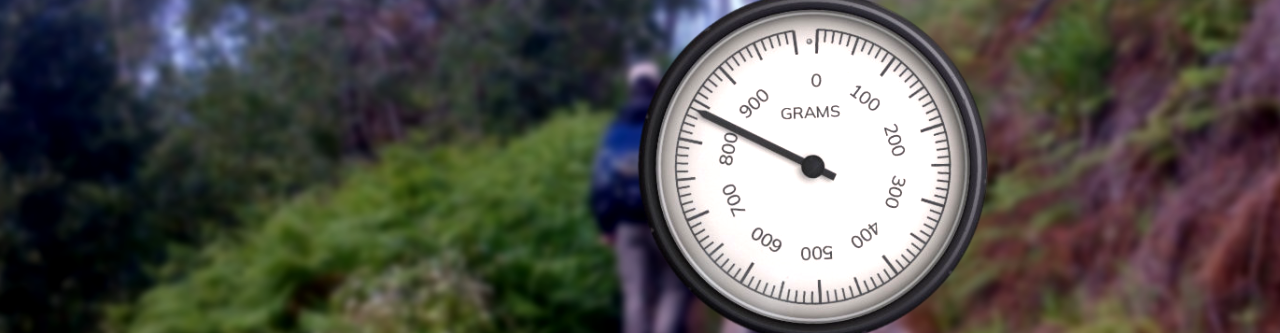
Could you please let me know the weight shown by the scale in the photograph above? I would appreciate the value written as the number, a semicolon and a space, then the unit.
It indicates 840; g
